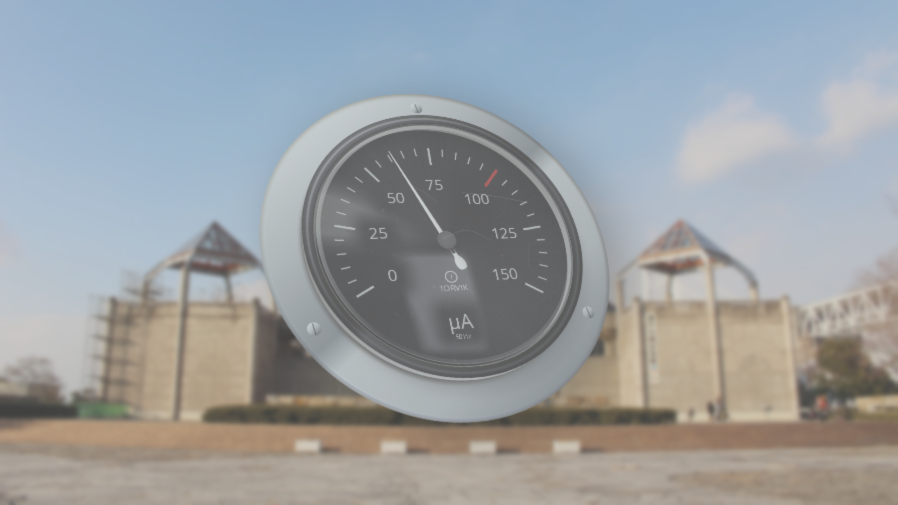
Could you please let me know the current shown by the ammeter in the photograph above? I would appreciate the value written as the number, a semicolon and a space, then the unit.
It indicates 60; µA
